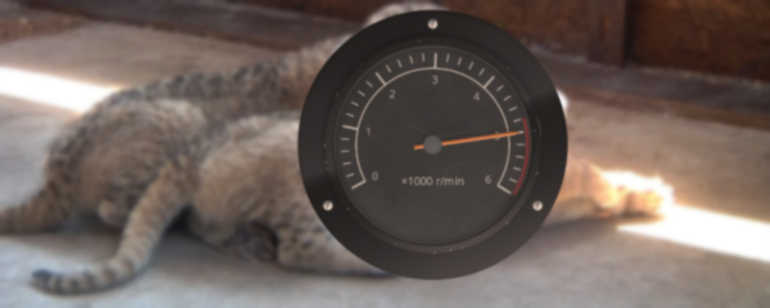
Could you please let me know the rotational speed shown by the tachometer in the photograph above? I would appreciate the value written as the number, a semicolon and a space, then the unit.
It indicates 5000; rpm
